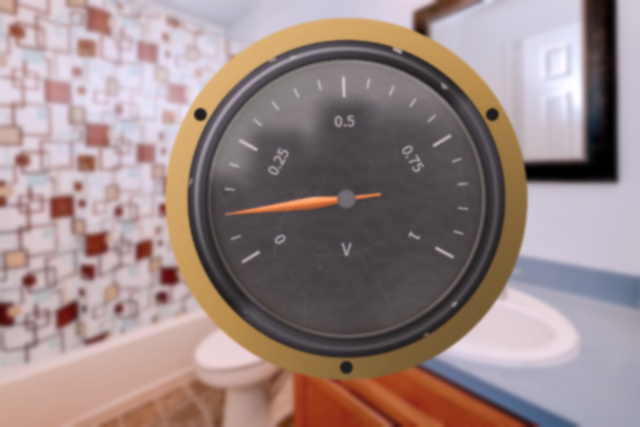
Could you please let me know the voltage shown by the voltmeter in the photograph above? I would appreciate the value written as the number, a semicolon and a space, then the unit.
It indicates 0.1; V
